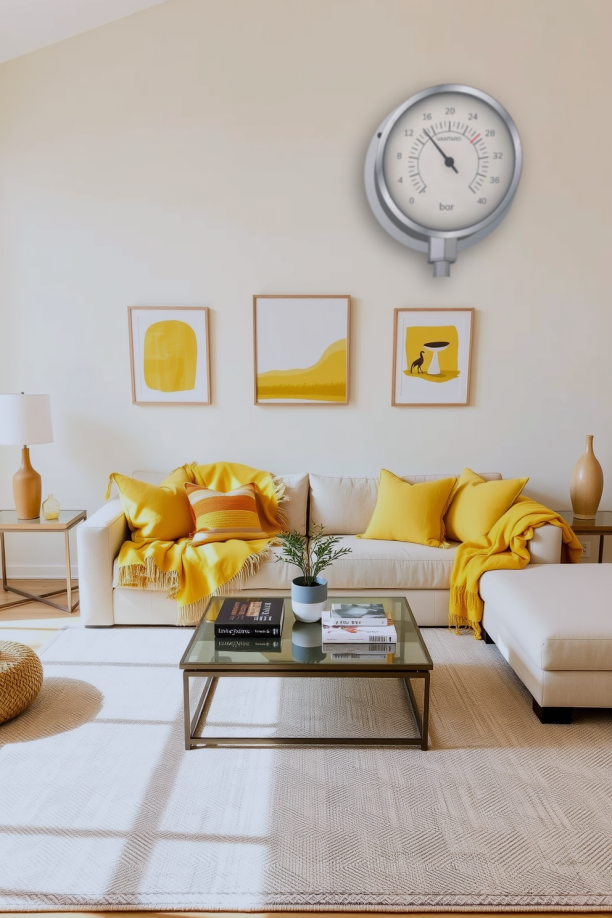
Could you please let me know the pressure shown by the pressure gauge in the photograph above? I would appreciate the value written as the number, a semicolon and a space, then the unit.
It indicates 14; bar
